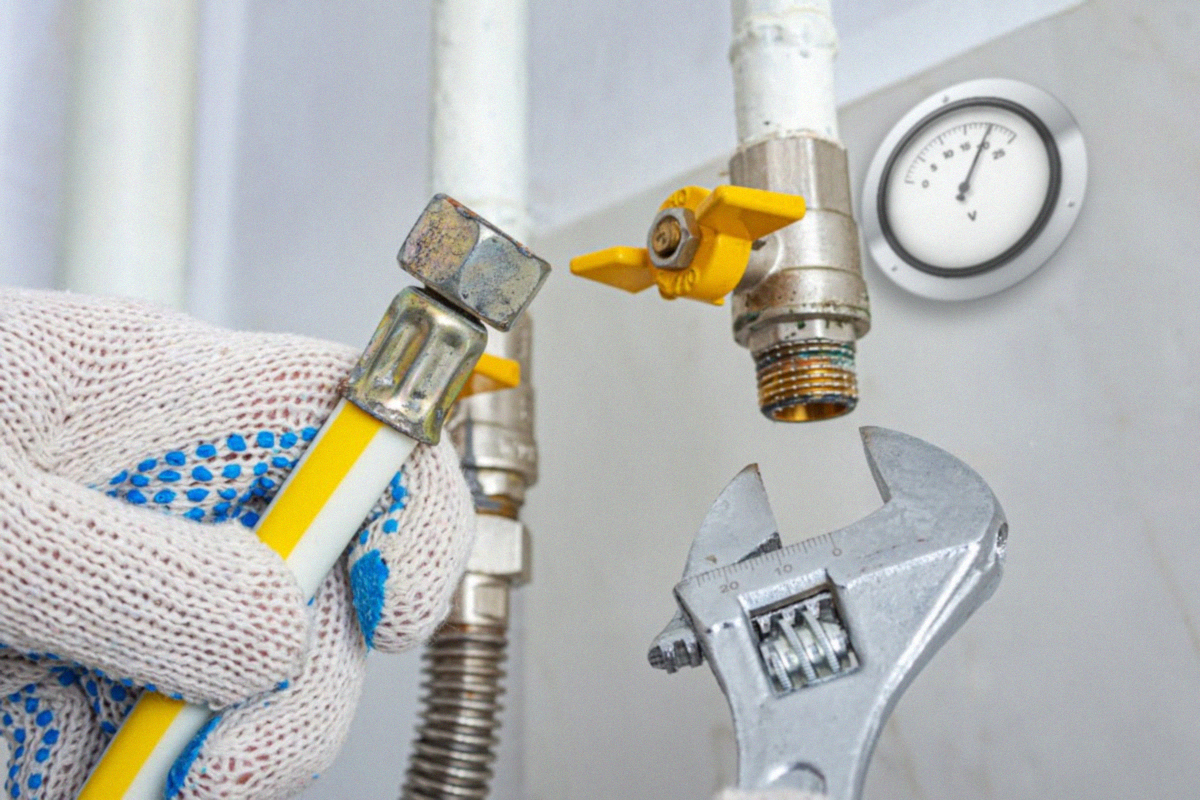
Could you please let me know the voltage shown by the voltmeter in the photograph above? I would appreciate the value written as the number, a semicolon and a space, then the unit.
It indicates 20; V
